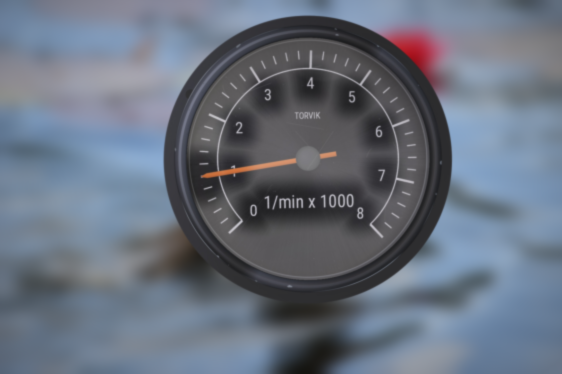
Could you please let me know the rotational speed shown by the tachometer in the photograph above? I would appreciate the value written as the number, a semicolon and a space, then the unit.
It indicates 1000; rpm
